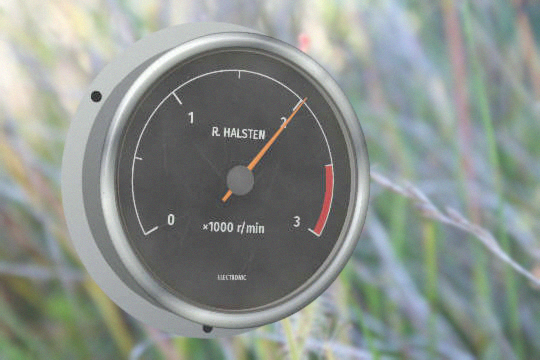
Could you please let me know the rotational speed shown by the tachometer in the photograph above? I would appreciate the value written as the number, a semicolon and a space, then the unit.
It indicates 2000; rpm
